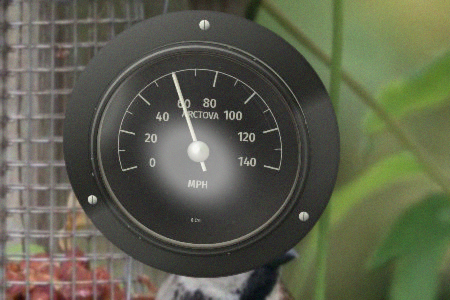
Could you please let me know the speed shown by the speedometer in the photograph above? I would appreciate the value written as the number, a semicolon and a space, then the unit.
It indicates 60; mph
